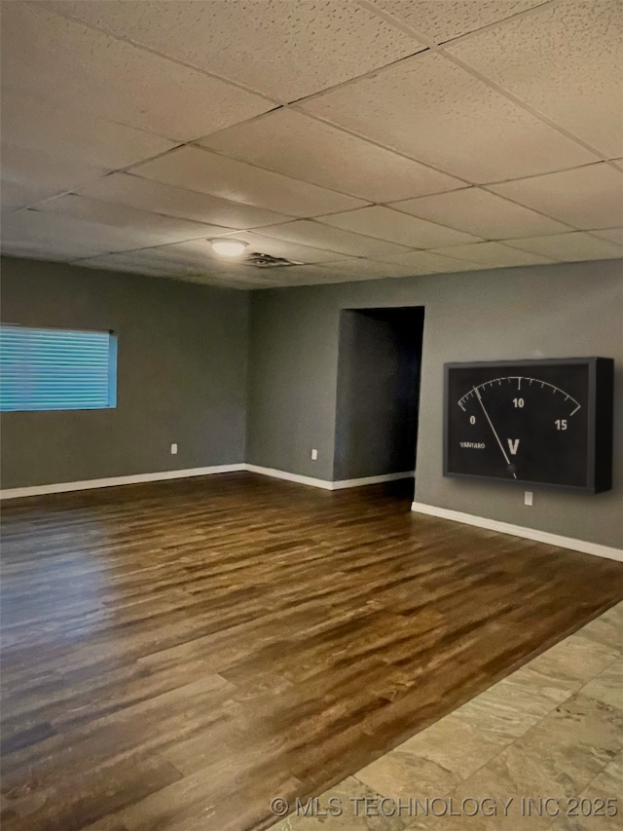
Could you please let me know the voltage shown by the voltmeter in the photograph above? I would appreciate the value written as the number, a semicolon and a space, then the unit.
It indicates 5; V
